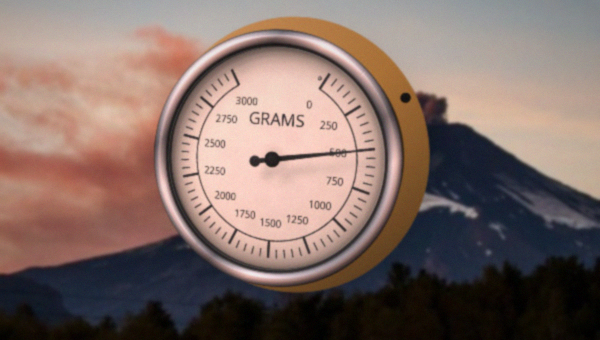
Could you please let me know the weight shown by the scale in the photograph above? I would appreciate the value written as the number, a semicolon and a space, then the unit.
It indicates 500; g
